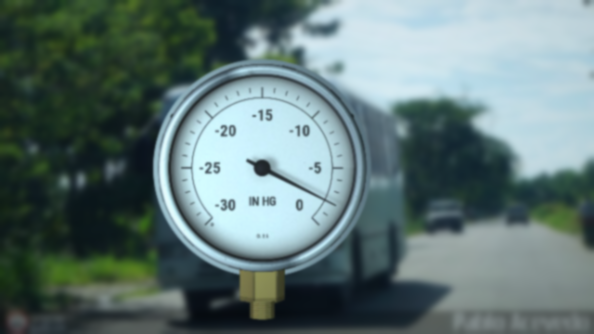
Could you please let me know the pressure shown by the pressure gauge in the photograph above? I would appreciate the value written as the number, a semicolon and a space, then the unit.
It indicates -2; inHg
